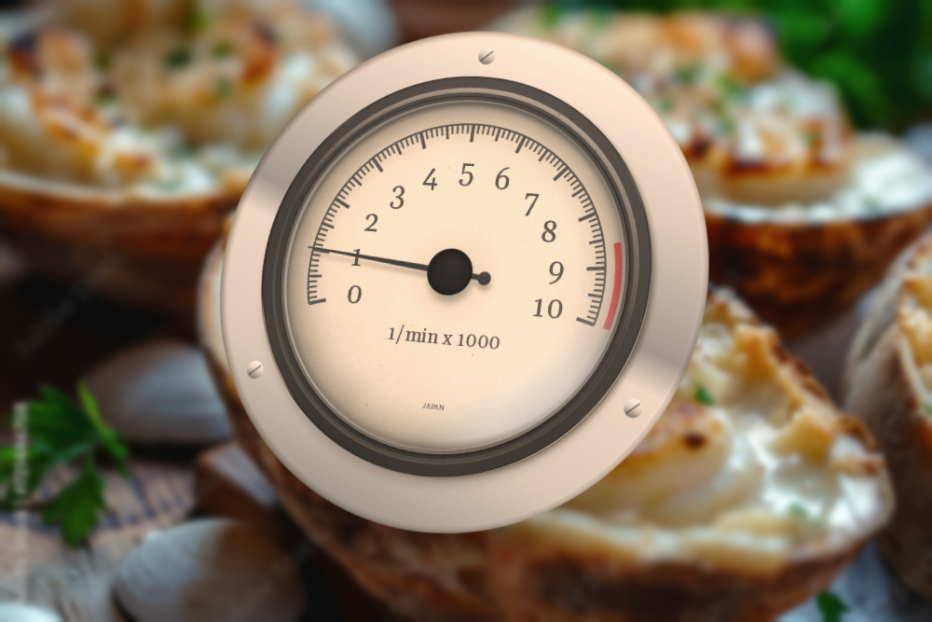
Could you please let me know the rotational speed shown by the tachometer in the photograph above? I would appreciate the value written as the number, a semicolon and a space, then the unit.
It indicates 1000; rpm
